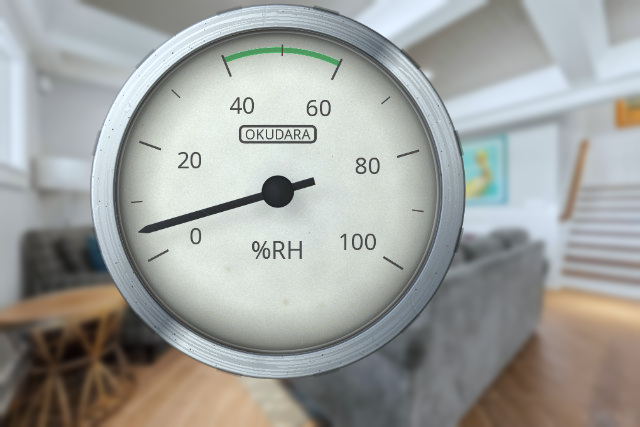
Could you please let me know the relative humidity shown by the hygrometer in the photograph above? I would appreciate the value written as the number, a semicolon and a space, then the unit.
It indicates 5; %
